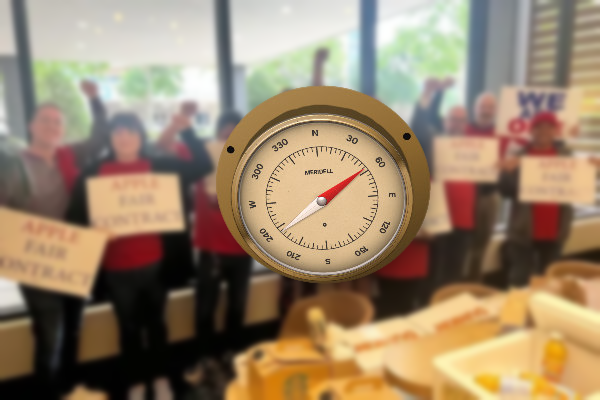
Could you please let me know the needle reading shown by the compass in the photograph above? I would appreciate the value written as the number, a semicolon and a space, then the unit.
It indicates 55; °
